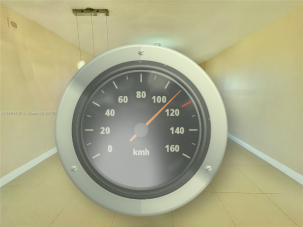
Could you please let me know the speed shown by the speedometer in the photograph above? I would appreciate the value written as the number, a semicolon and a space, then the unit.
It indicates 110; km/h
